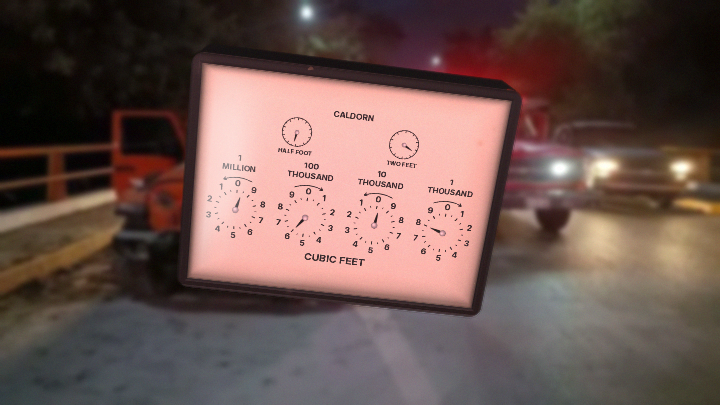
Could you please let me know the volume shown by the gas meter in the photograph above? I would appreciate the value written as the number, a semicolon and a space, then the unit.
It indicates 959800; ft³
